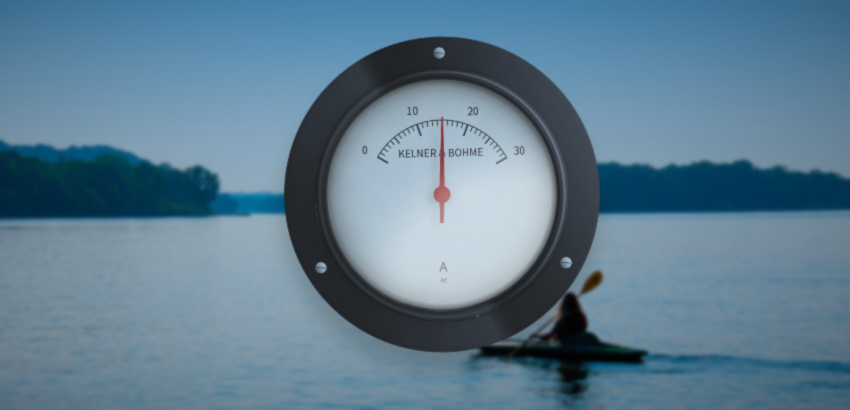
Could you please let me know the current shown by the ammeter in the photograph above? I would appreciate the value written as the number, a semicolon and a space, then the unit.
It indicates 15; A
